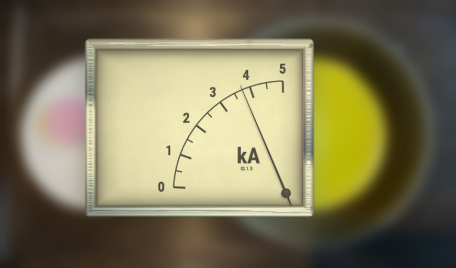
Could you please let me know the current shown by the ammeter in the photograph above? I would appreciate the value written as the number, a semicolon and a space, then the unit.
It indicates 3.75; kA
